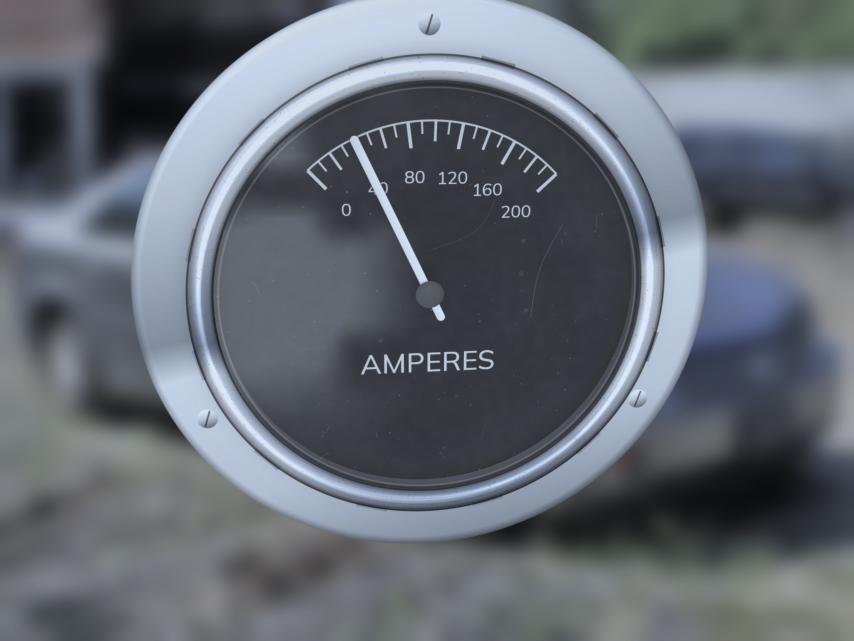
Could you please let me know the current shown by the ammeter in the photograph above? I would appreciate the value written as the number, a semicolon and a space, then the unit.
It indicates 40; A
